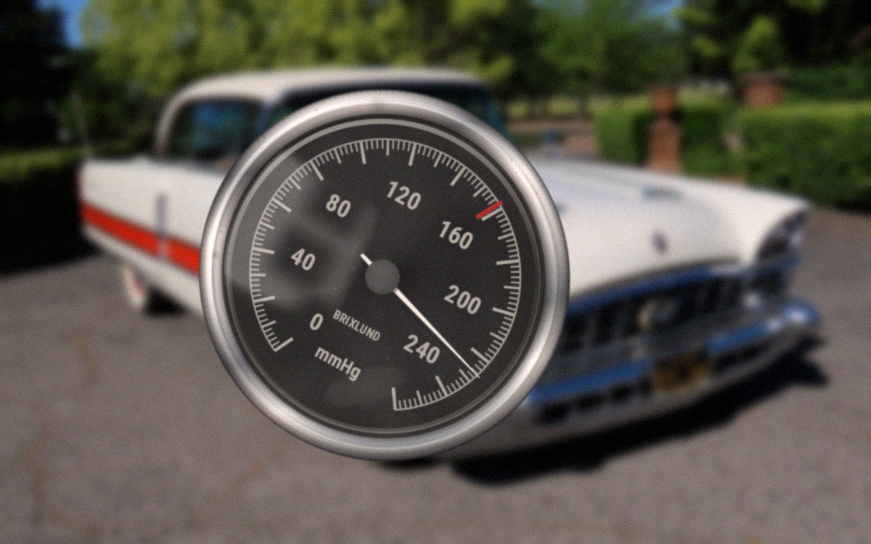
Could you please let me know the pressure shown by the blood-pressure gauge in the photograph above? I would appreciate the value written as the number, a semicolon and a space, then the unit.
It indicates 226; mmHg
